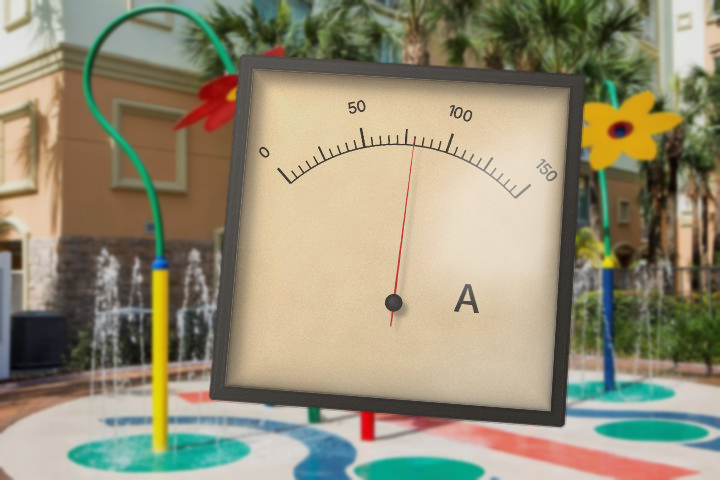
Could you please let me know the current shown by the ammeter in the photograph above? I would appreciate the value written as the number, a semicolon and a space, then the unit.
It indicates 80; A
